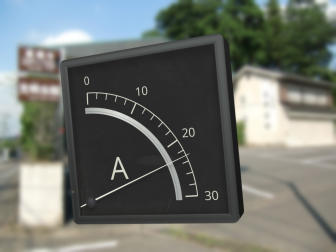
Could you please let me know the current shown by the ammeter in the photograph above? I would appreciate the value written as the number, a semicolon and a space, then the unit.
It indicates 23; A
